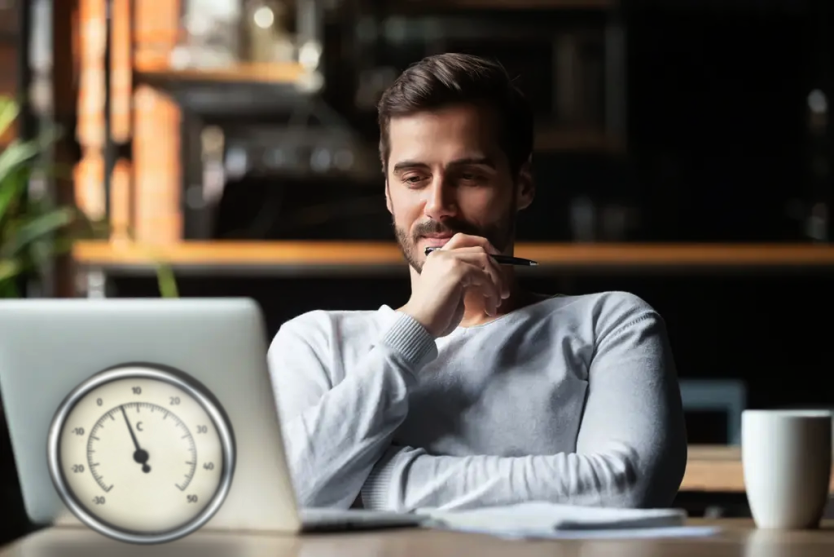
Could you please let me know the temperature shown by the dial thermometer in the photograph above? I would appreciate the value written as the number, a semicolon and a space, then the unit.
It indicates 5; °C
